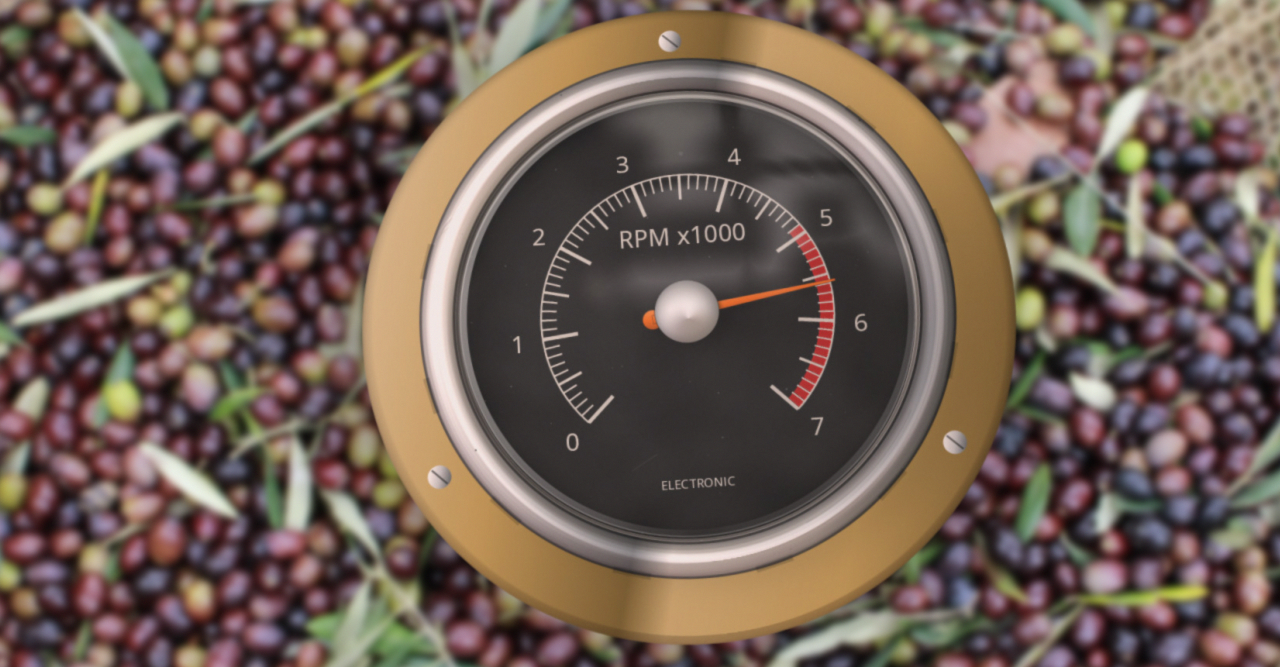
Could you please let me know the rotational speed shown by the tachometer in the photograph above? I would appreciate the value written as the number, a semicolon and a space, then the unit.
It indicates 5600; rpm
